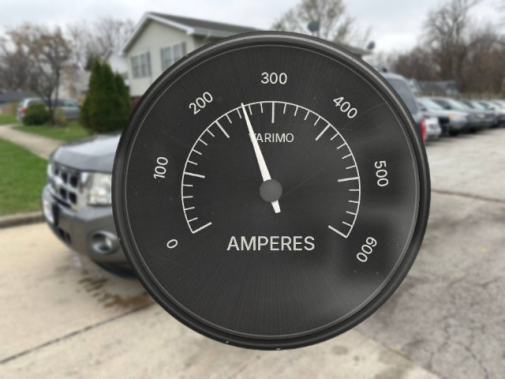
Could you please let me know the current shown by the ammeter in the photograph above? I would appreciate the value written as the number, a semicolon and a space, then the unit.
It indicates 250; A
